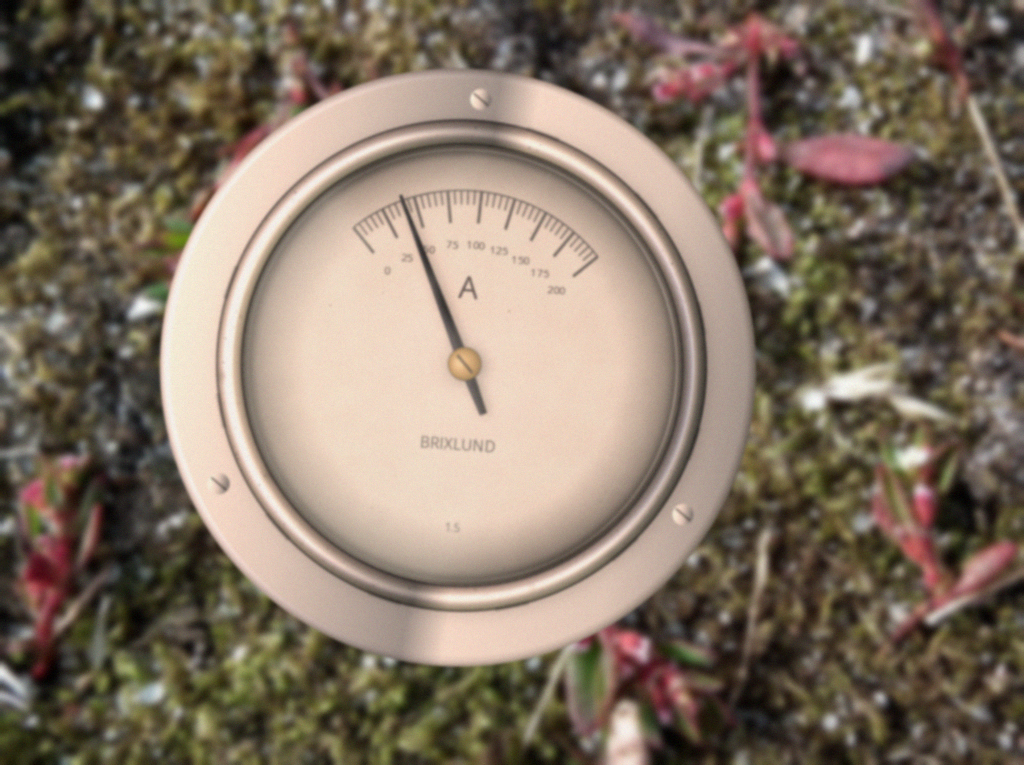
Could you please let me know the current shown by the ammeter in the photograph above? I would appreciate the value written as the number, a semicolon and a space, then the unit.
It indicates 40; A
